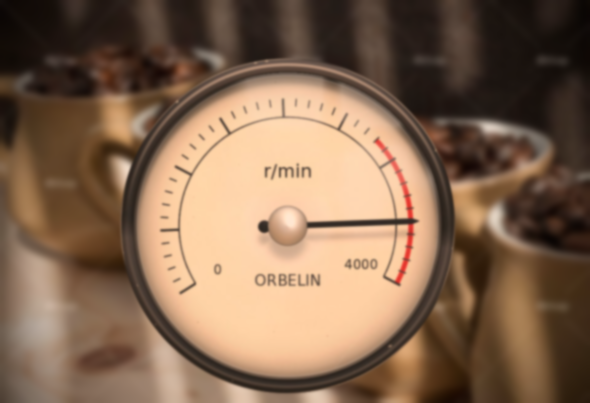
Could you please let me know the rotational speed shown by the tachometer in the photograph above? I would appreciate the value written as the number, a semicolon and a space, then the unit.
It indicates 3500; rpm
